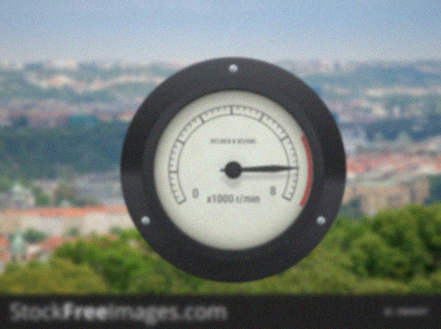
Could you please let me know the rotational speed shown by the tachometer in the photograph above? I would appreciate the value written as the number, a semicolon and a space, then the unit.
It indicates 7000; rpm
